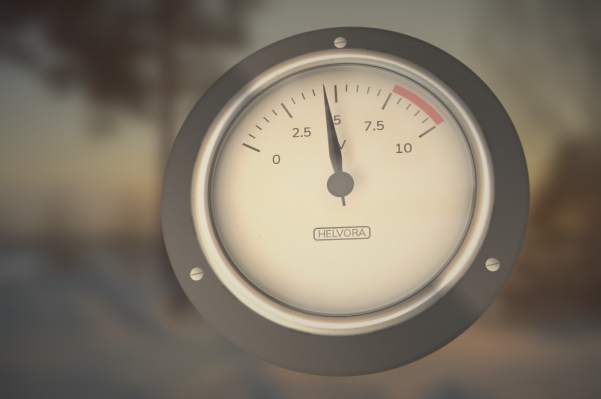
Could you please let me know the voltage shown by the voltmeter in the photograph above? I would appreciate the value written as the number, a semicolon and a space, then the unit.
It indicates 4.5; V
